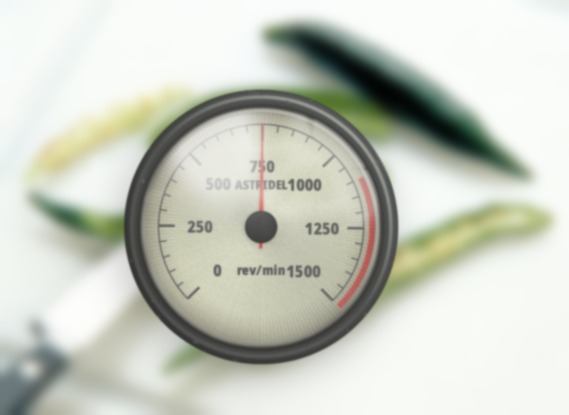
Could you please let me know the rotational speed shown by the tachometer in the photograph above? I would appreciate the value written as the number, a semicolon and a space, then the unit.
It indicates 750; rpm
